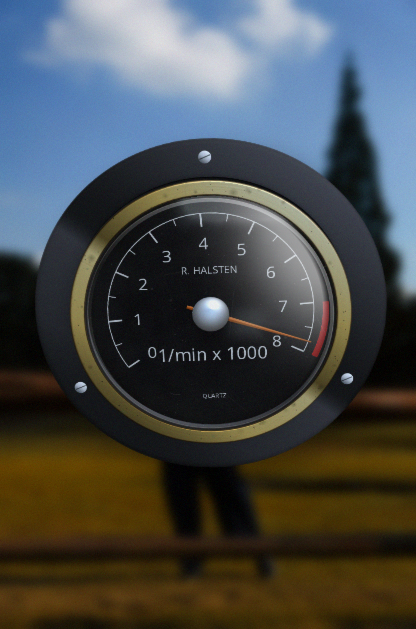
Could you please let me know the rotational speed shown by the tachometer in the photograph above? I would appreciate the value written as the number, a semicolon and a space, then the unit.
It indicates 7750; rpm
